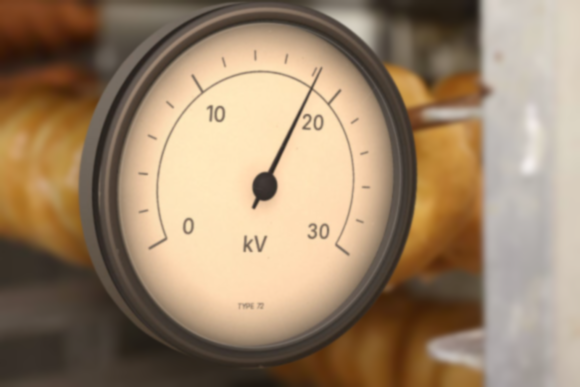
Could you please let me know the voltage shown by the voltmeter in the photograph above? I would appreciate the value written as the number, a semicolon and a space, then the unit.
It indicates 18; kV
